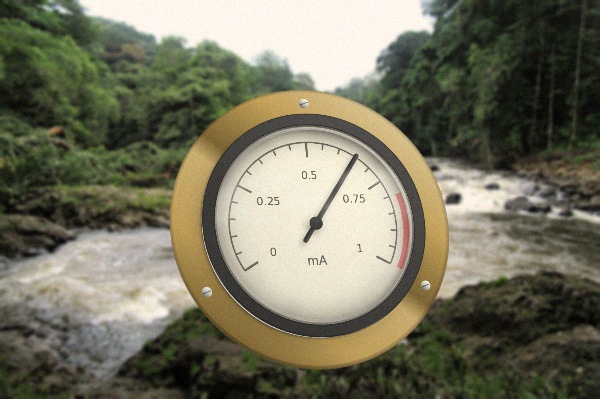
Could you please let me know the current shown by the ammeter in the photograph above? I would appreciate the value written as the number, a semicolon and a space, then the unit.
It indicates 0.65; mA
